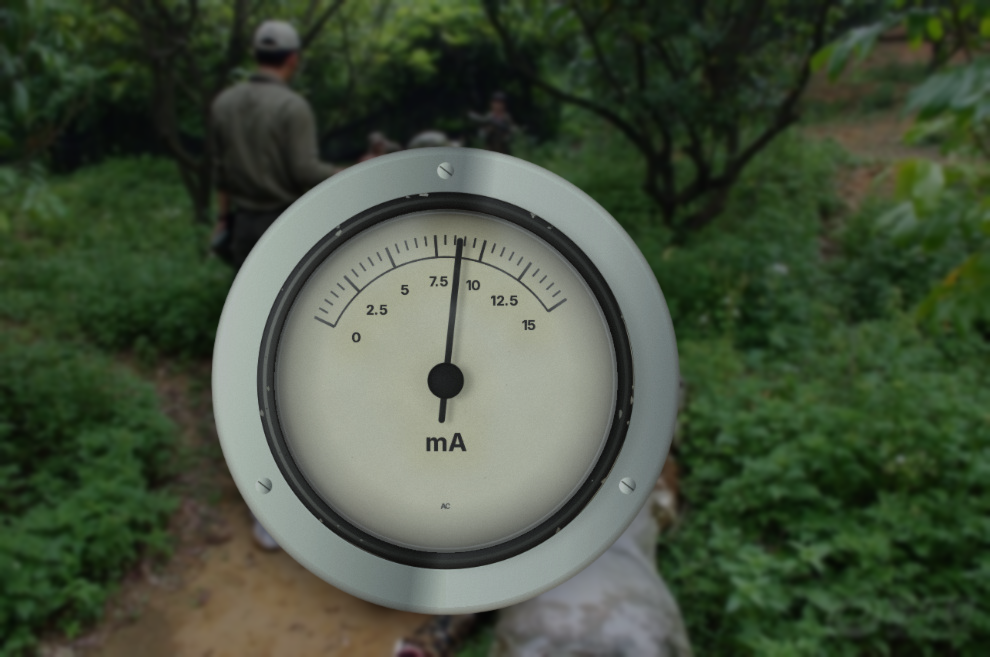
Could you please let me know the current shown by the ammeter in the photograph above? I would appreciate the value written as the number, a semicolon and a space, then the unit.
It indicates 8.75; mA
